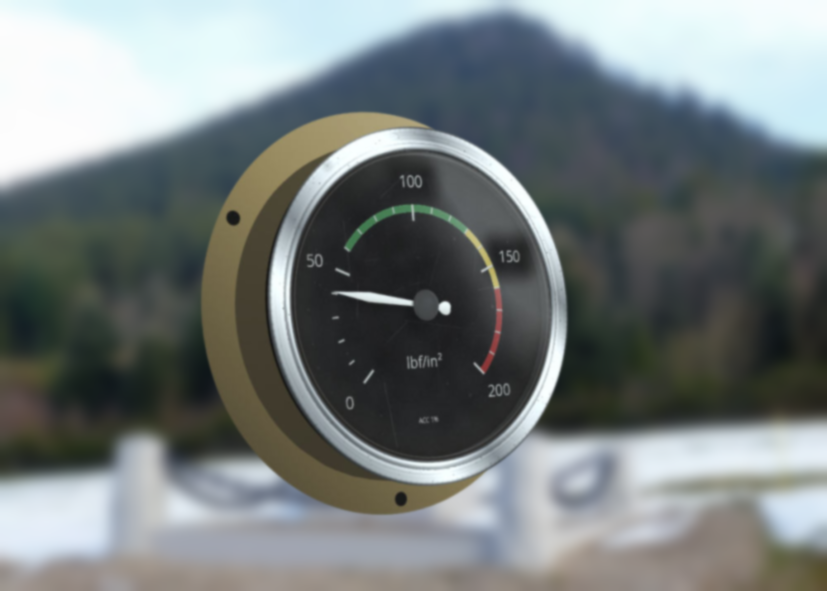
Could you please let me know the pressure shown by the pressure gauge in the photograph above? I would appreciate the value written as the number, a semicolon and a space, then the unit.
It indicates 40; psi
